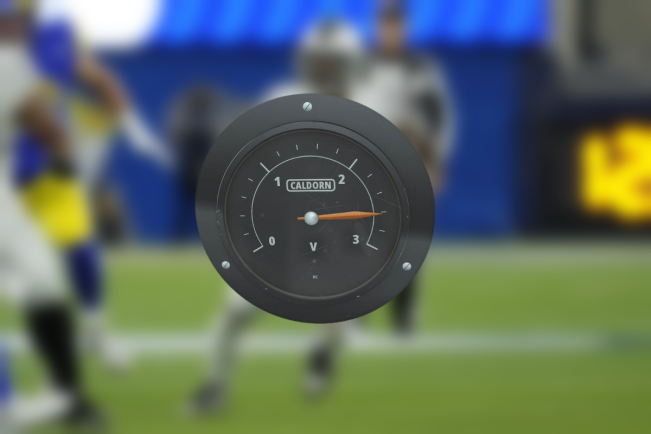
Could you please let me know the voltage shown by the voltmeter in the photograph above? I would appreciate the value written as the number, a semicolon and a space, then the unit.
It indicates 2.6; V
